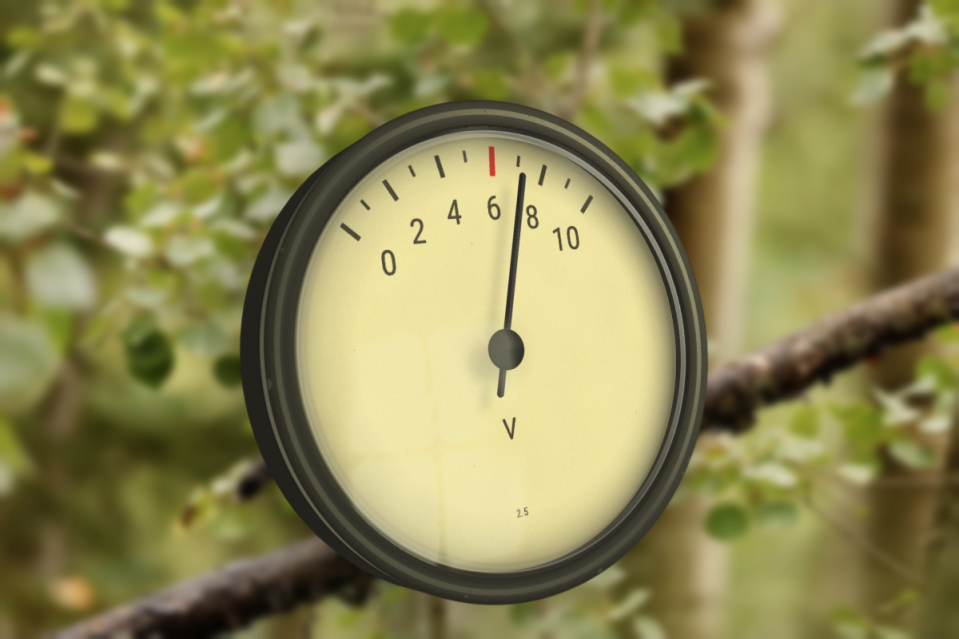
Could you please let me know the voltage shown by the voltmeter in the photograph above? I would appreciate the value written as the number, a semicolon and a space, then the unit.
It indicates 7; V
